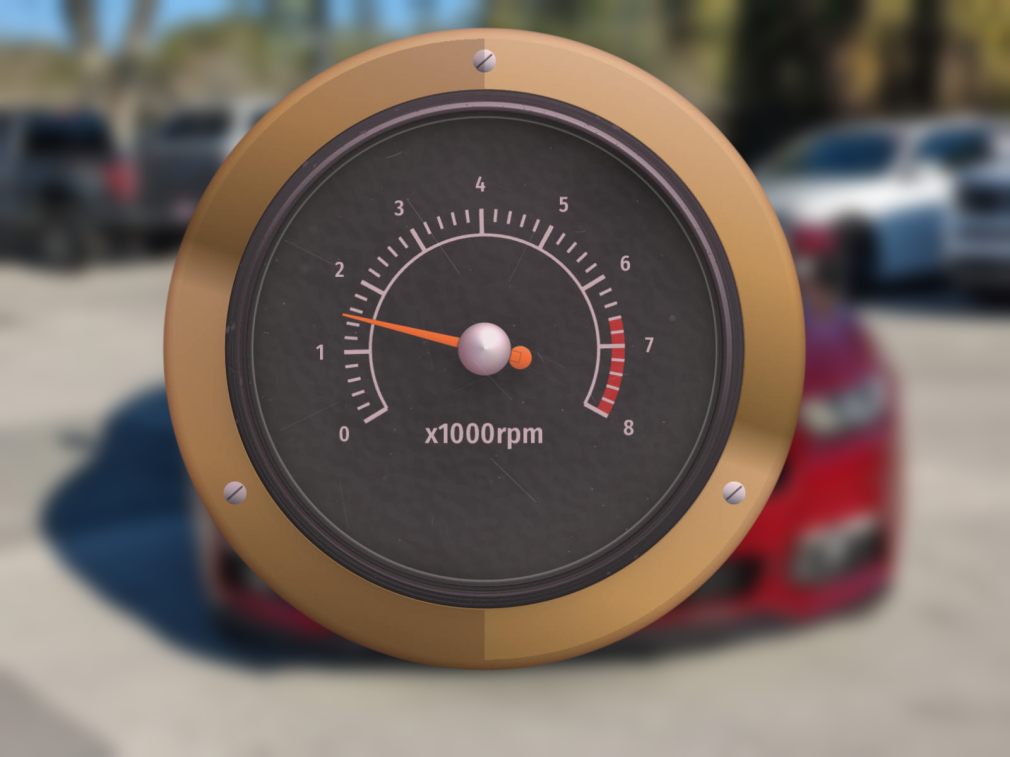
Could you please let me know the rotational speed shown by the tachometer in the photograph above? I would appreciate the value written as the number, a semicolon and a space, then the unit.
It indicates 1500; rpm
